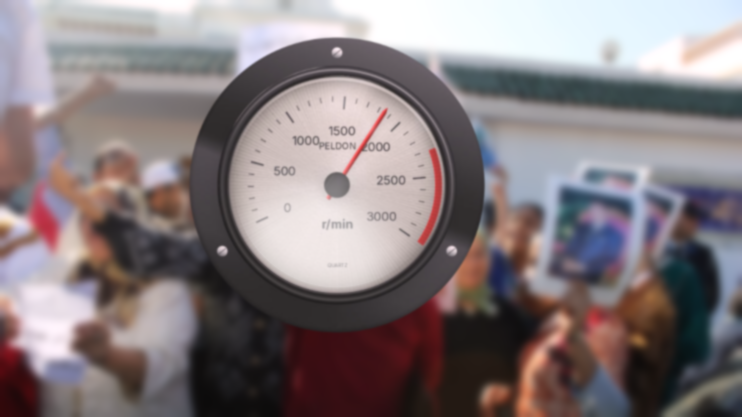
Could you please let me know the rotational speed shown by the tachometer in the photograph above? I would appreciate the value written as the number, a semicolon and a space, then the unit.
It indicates 1850; rpm
